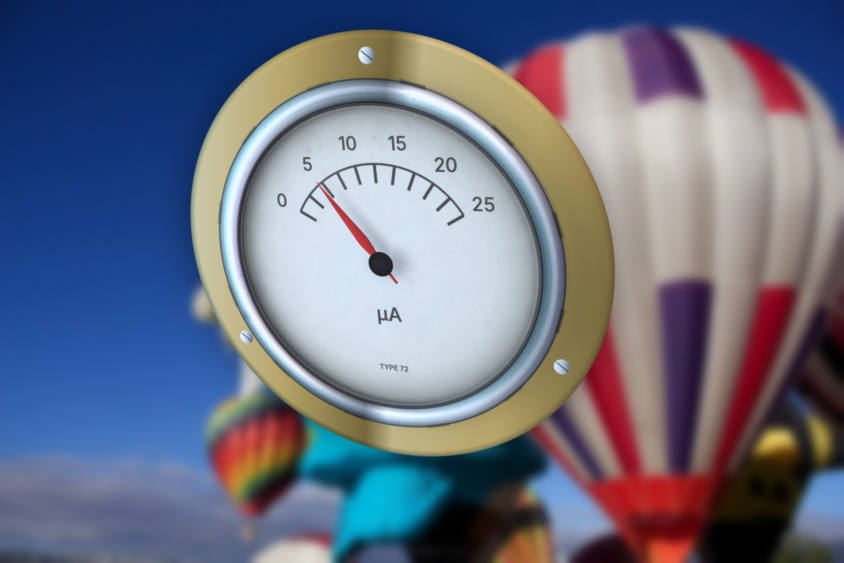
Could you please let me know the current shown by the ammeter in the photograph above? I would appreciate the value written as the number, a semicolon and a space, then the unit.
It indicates 5; µA
